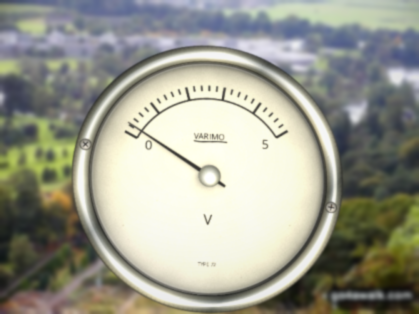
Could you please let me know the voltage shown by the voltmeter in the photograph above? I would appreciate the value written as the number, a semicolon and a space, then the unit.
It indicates 0.2; V
